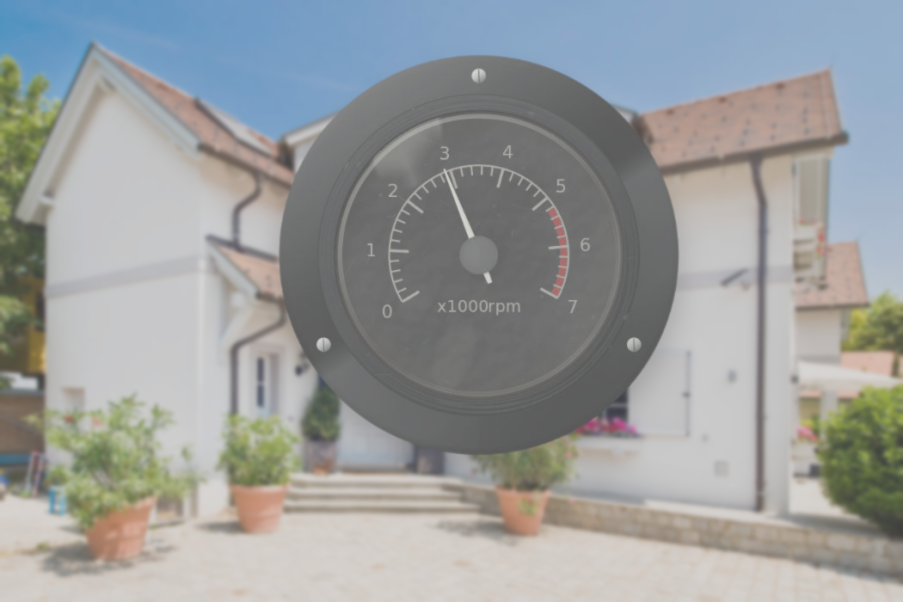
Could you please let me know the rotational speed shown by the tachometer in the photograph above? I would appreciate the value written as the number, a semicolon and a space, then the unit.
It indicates 2900; rpm
